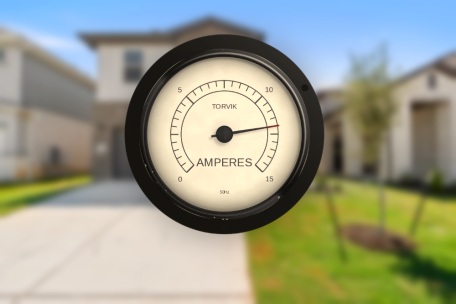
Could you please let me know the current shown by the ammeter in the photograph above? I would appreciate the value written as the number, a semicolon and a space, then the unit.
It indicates 12; A
